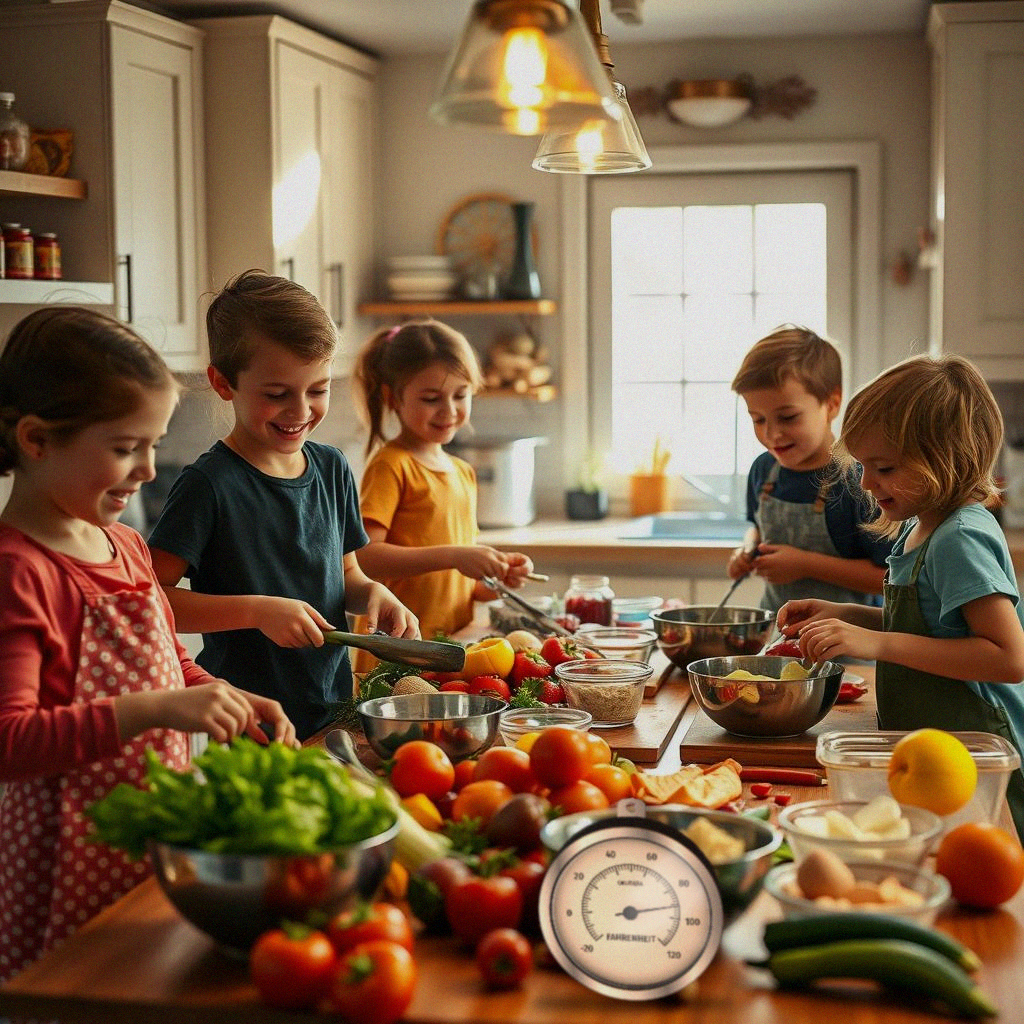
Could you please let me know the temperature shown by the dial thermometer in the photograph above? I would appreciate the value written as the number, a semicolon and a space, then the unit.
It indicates 90; °F
